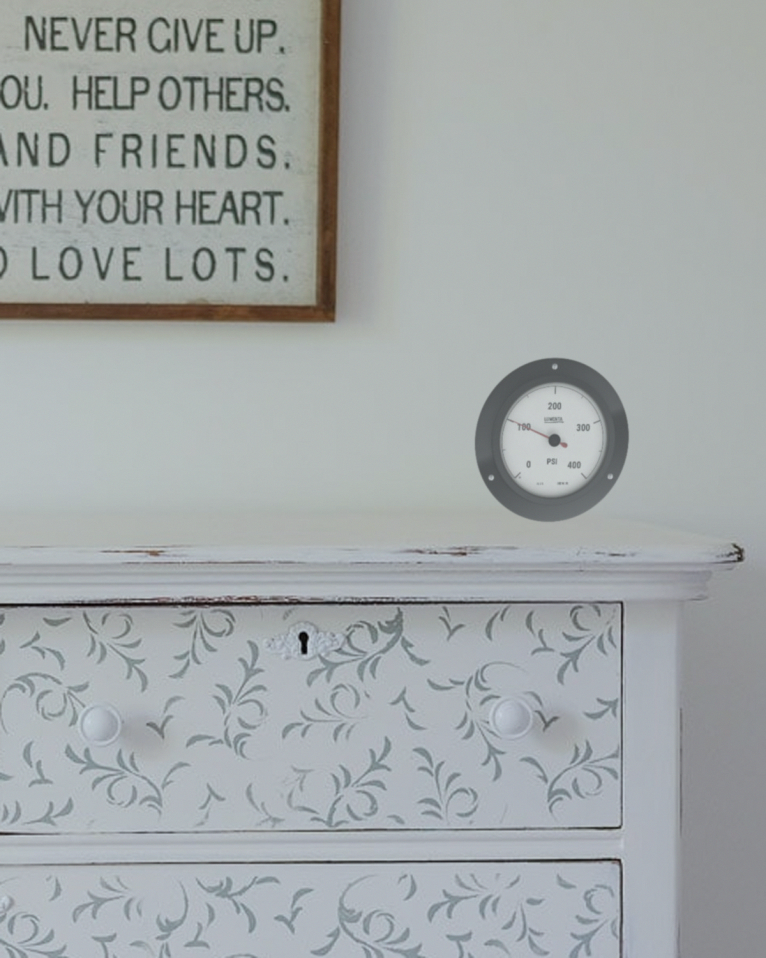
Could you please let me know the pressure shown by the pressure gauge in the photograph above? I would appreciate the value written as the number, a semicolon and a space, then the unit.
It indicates 100; psi
